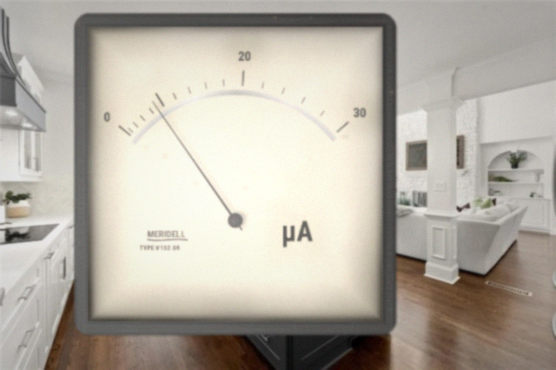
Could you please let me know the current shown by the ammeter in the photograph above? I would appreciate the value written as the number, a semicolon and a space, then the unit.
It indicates 9; µA
